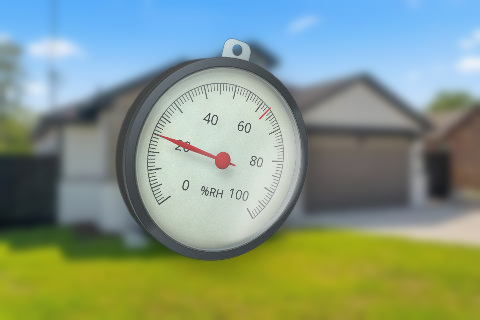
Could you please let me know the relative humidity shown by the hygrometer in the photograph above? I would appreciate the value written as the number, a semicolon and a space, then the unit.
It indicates 20; %
